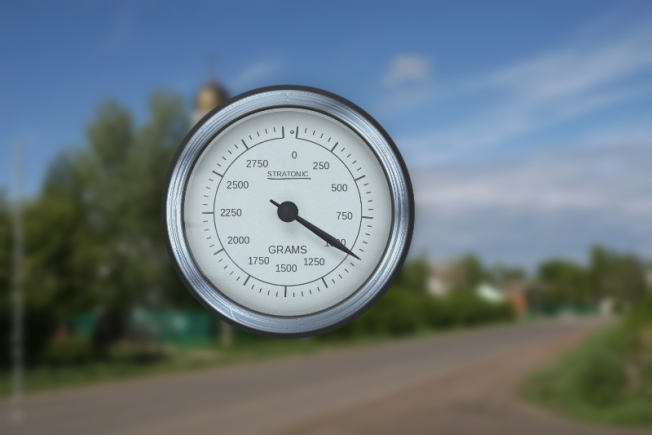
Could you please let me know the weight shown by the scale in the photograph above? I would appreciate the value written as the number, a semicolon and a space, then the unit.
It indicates 1000; g
